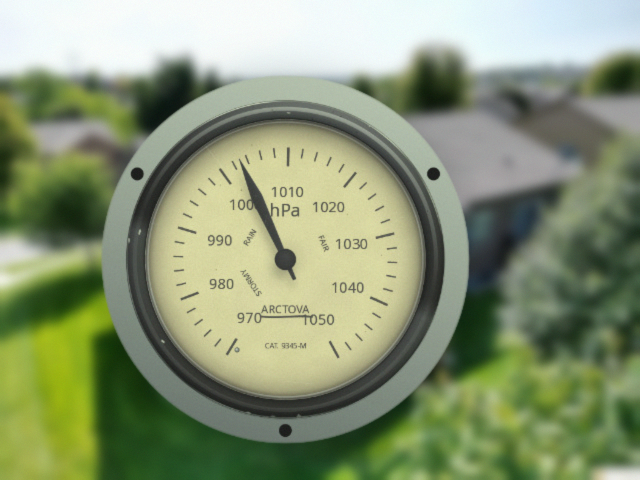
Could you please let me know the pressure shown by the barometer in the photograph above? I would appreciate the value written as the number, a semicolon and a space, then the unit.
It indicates 1003; hPa
